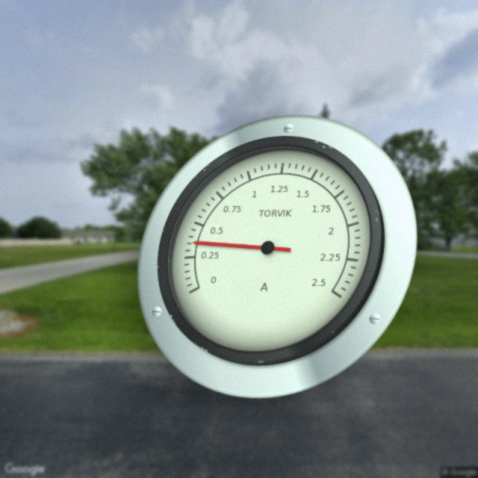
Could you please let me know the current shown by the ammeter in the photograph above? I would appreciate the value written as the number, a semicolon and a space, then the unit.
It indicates 0.35; A
